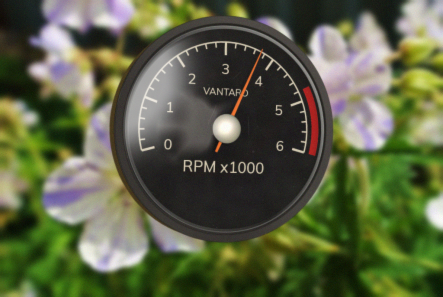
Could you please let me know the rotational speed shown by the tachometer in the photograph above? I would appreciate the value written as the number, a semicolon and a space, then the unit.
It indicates 3700; rpm
